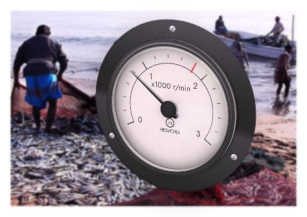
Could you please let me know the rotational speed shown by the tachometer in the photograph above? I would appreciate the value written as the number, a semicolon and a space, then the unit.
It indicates 800; rpm
